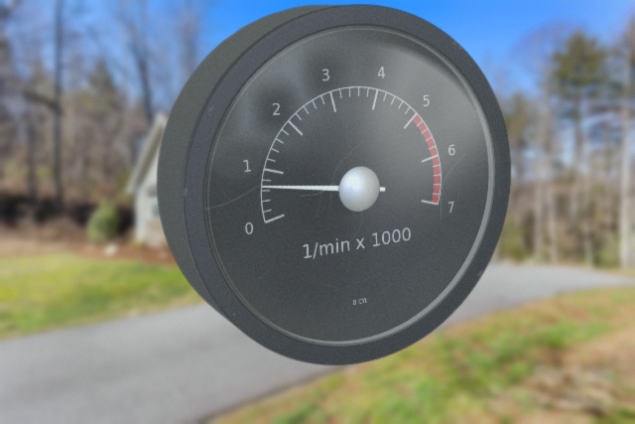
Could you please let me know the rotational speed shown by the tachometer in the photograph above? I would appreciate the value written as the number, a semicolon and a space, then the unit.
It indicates 700; rpm
